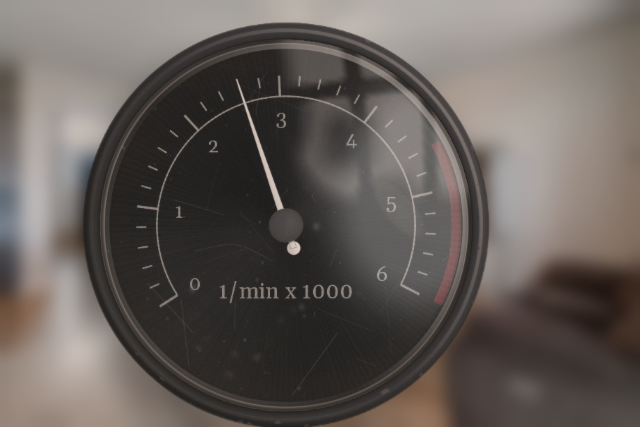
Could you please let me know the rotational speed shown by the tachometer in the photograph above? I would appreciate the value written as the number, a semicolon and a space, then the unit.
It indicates 2600; rpm
